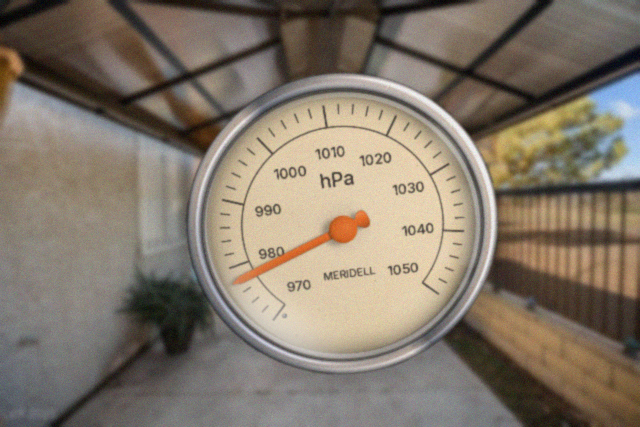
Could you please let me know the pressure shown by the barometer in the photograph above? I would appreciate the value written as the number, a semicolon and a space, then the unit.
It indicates 978; hPa
